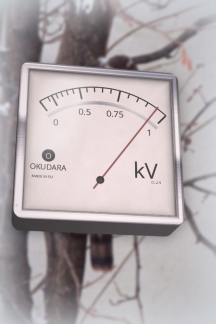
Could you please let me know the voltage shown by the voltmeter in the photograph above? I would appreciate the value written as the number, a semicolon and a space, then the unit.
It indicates 0.95; kV
